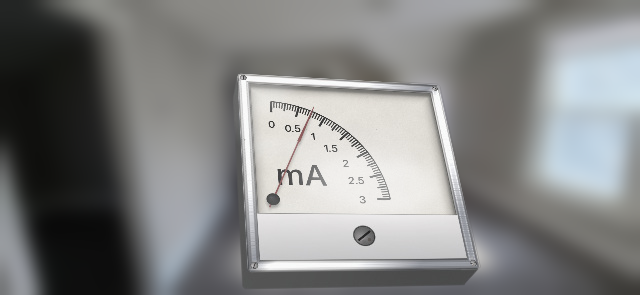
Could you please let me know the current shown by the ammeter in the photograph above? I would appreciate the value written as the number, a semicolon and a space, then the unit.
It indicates 0.75; mA
